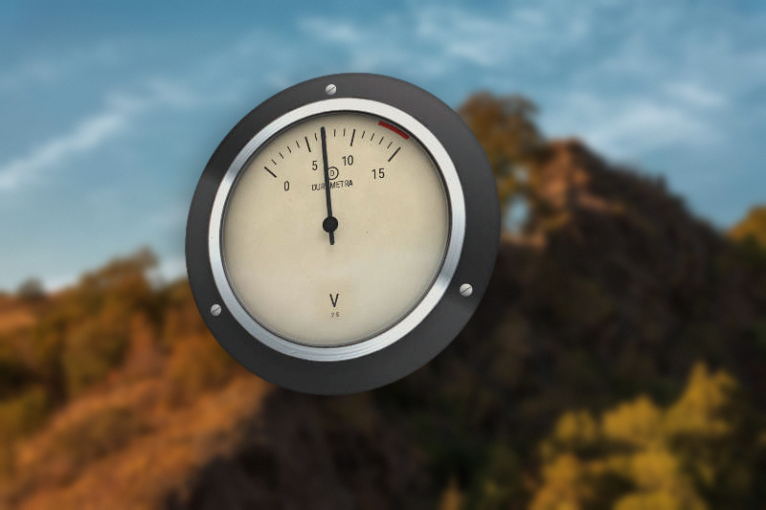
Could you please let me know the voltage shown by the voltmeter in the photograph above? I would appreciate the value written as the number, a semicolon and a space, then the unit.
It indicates 7; V
